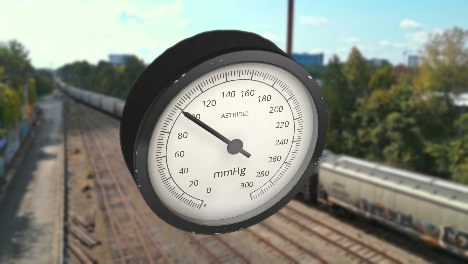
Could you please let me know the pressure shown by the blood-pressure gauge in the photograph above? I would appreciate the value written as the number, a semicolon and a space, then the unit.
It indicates 100; mmHg
